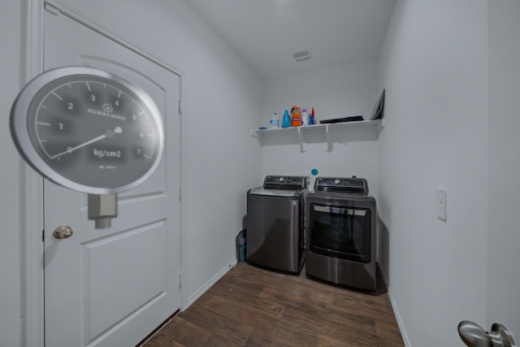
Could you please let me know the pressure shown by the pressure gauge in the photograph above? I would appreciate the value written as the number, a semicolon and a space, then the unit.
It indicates 0; kg/cm²
